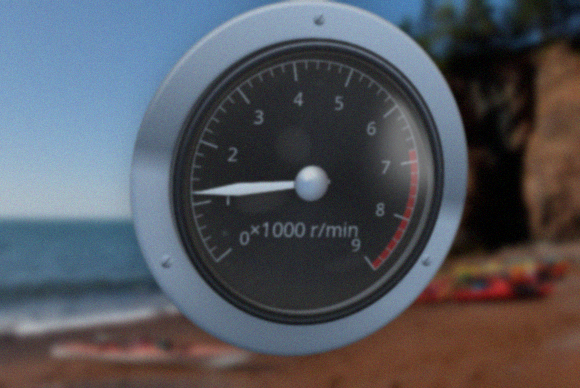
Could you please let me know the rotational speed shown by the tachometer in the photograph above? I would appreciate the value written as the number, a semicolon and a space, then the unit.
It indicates 1200; rpm
